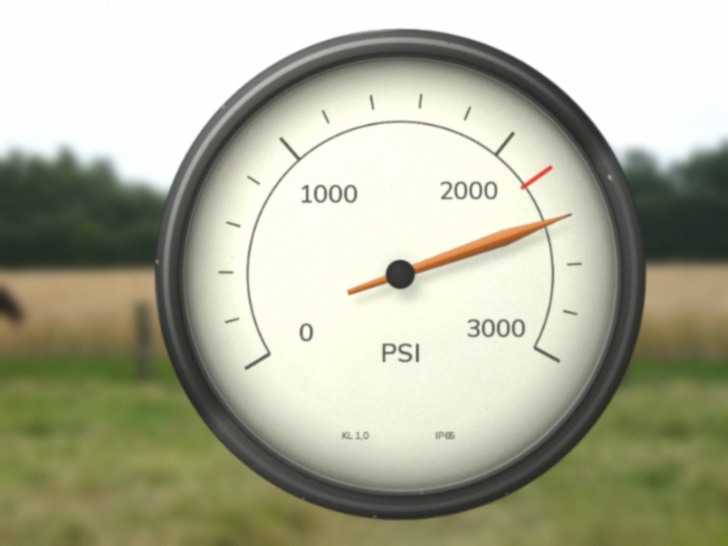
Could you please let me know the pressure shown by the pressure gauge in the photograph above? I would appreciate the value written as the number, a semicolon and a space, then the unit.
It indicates 2400; psi
